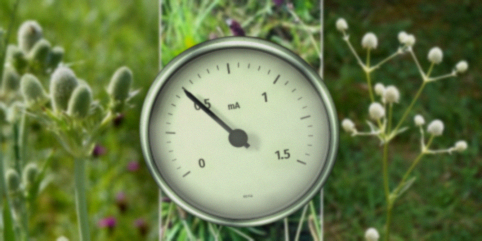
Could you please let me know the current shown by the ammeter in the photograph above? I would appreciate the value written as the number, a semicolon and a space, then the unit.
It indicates 0.5; mA
